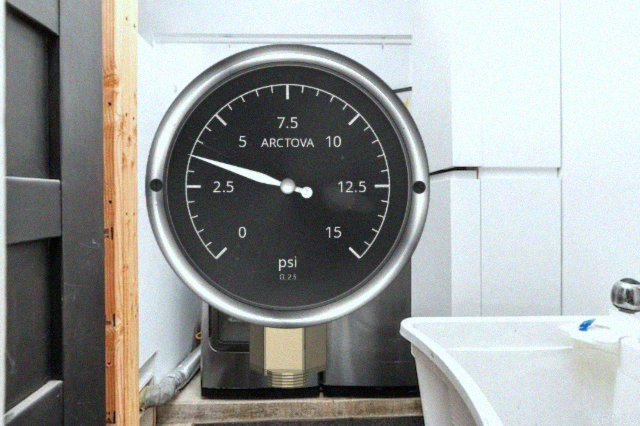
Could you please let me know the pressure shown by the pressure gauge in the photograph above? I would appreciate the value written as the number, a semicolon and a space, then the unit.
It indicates 3.5; psi
